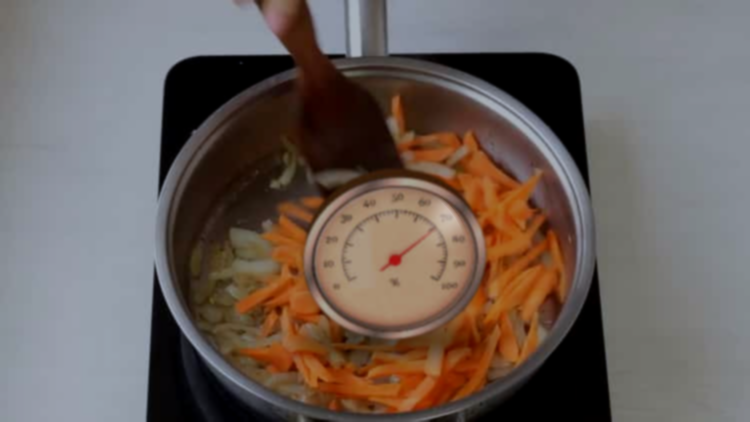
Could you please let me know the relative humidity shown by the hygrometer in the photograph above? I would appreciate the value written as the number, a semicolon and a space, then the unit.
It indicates 70; %
